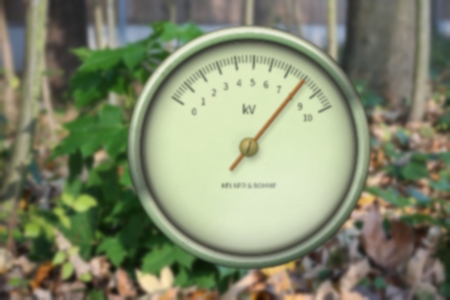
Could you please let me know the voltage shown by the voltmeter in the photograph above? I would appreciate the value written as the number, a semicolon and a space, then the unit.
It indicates 8; kV
